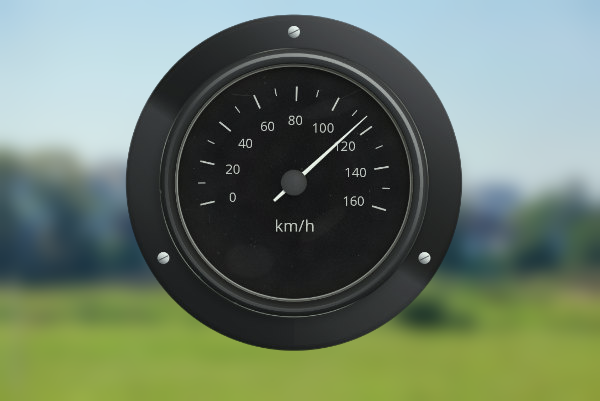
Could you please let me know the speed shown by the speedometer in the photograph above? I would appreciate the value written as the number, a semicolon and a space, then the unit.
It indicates 115; km/h
